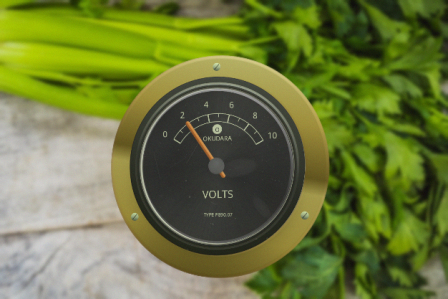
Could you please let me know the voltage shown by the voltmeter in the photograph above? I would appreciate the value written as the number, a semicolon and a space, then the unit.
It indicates 2; V
